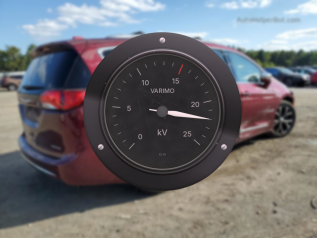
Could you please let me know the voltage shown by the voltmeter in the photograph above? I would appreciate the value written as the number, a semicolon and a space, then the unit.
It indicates 22; kV
